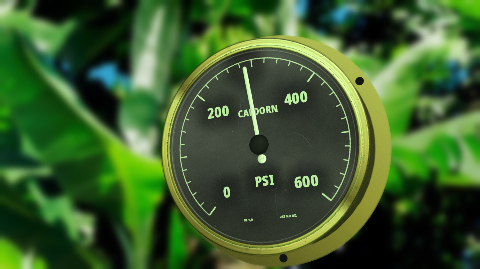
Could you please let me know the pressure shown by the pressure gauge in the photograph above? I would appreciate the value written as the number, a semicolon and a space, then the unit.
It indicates 290; psi
